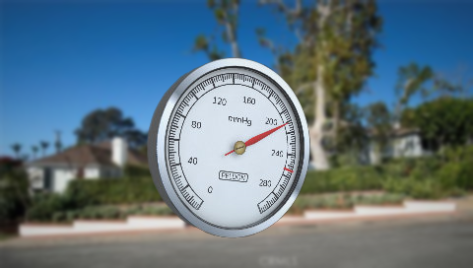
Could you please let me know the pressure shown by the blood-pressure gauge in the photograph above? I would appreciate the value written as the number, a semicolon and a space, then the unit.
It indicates 210; mmHg
